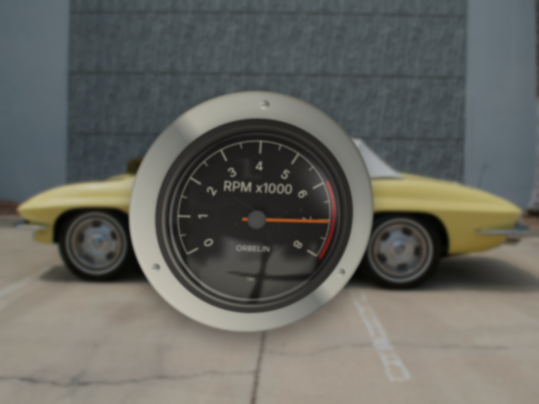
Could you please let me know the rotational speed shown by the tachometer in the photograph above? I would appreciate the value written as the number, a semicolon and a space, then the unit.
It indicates 7000; rpm
